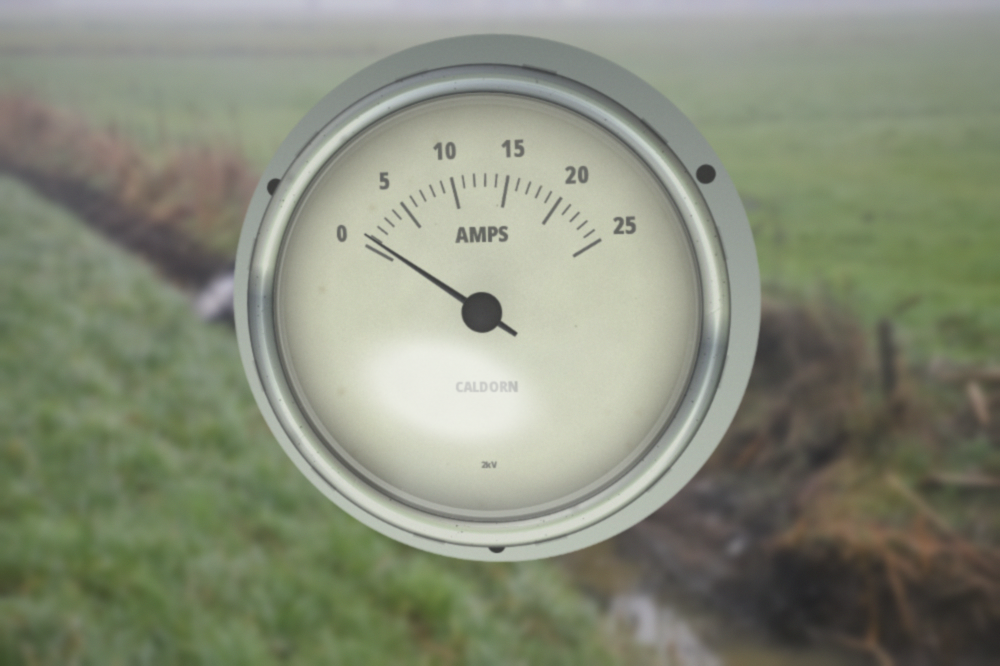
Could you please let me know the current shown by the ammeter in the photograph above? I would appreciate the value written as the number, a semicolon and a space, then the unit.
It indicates 1; A
